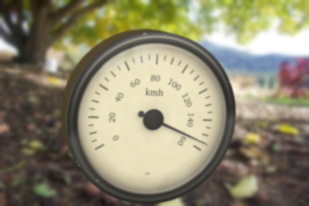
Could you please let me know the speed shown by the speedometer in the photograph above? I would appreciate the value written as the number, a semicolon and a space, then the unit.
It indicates 155; km/h
